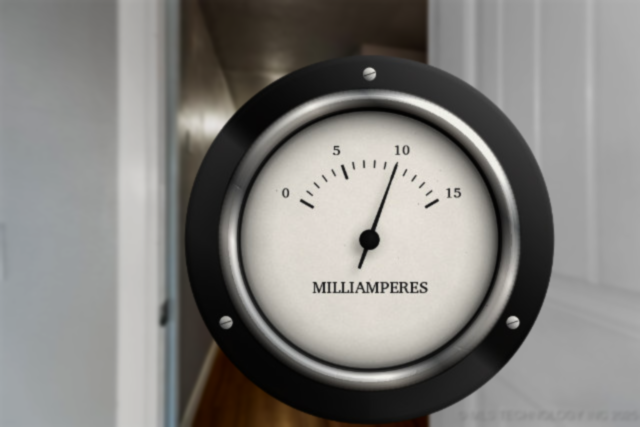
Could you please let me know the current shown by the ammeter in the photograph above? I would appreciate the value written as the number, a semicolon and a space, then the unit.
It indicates 10; mA
